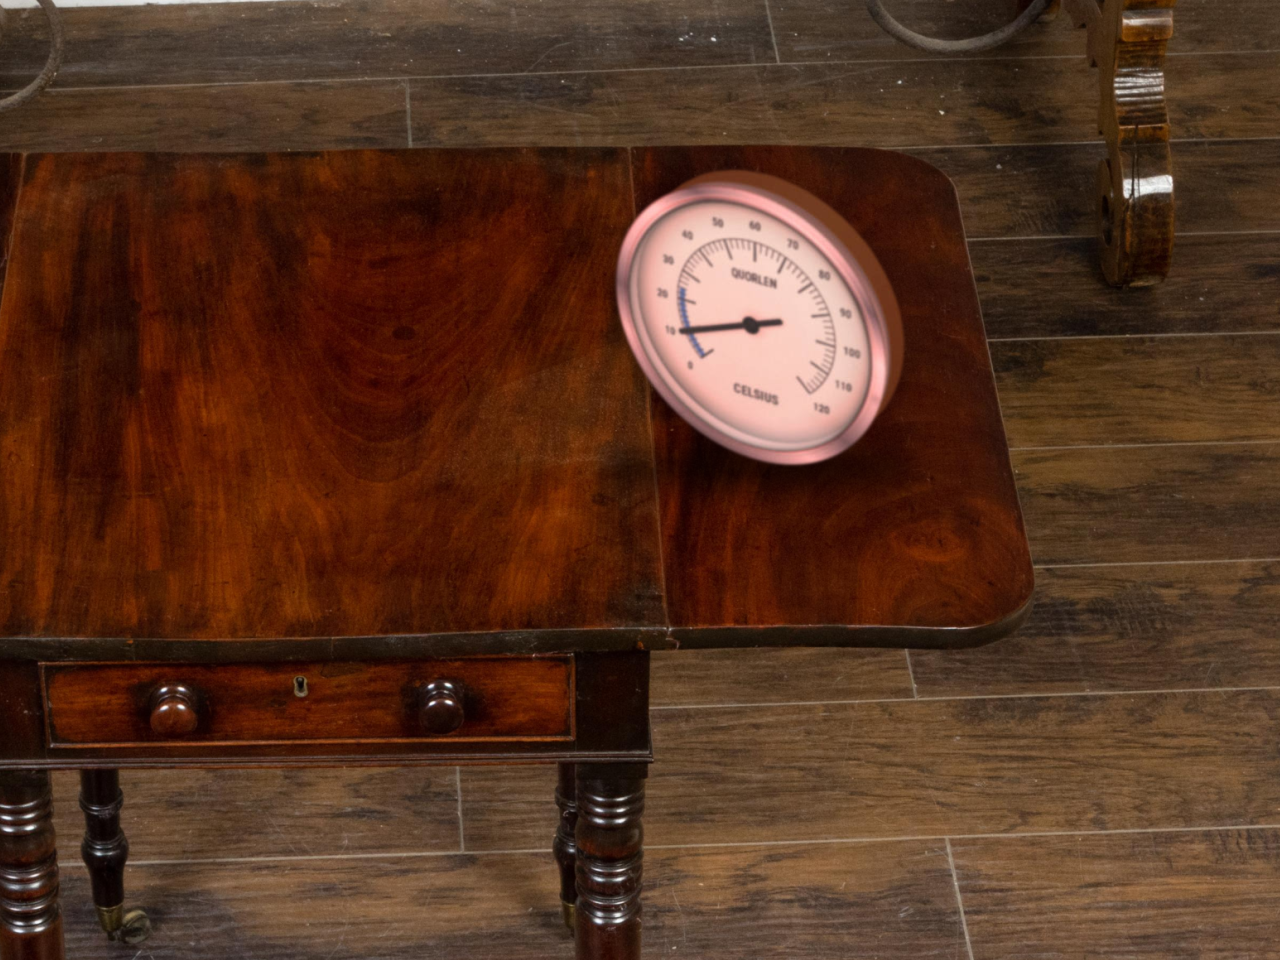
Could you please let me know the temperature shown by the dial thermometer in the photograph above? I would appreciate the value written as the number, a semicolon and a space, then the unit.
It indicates 10; °C
